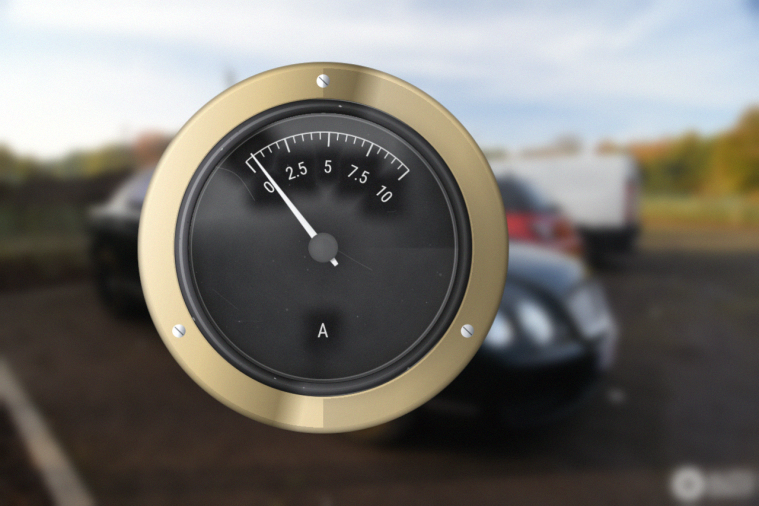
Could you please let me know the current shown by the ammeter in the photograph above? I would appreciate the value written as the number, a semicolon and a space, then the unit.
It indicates 0.5; A
